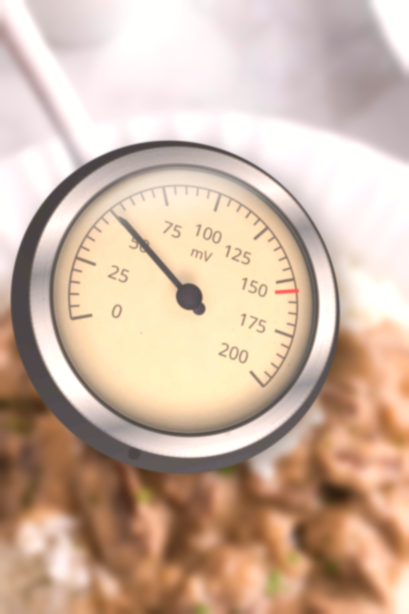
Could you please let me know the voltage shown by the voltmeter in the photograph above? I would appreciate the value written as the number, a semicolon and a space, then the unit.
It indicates 50; mV
